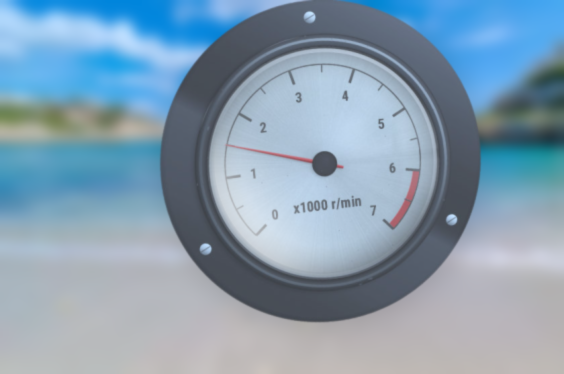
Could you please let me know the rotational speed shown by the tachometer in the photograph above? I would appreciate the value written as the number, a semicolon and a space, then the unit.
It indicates 1500; rpm
